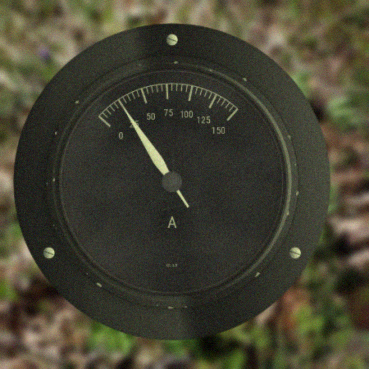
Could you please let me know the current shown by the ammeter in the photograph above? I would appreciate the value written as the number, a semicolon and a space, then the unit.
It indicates 25; A
